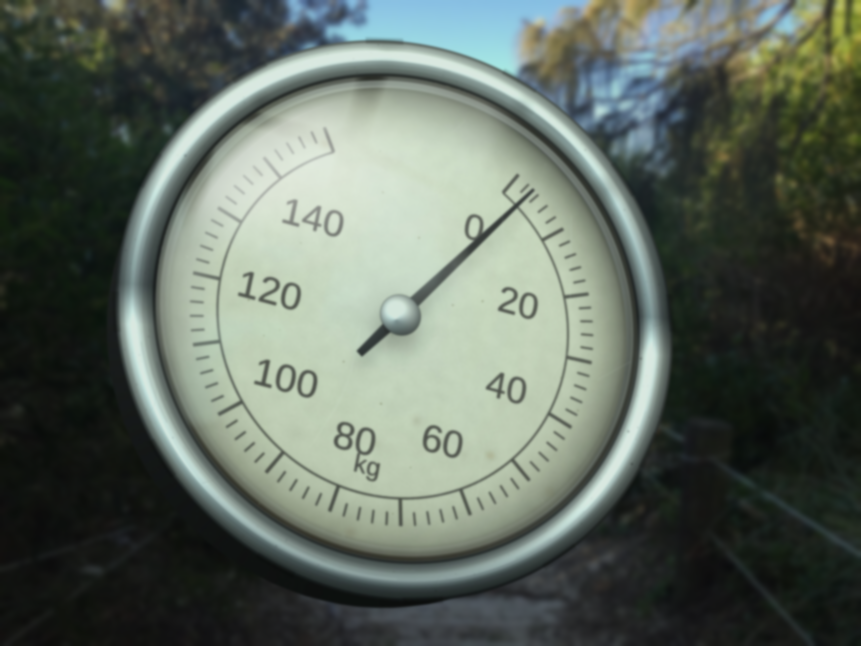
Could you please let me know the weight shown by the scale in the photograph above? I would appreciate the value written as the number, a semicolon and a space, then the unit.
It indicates 3; kg
